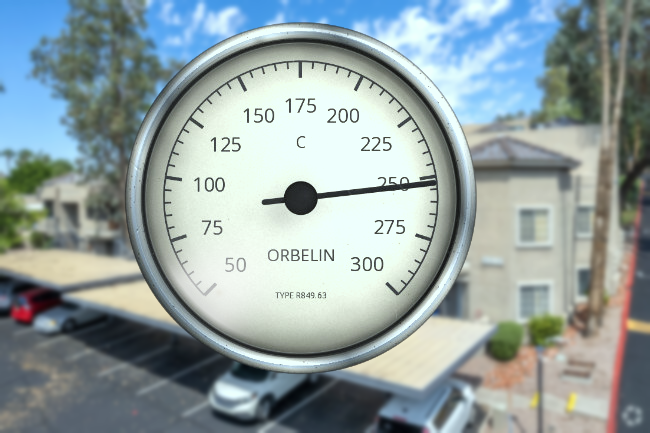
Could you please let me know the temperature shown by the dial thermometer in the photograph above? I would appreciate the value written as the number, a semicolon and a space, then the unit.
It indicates 252.5; °C
